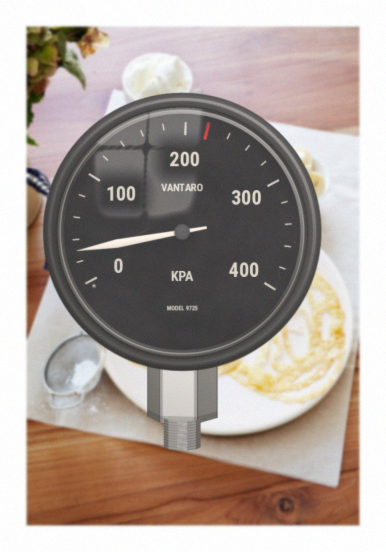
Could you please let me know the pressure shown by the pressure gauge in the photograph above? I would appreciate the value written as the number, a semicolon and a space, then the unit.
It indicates 30; kPa
